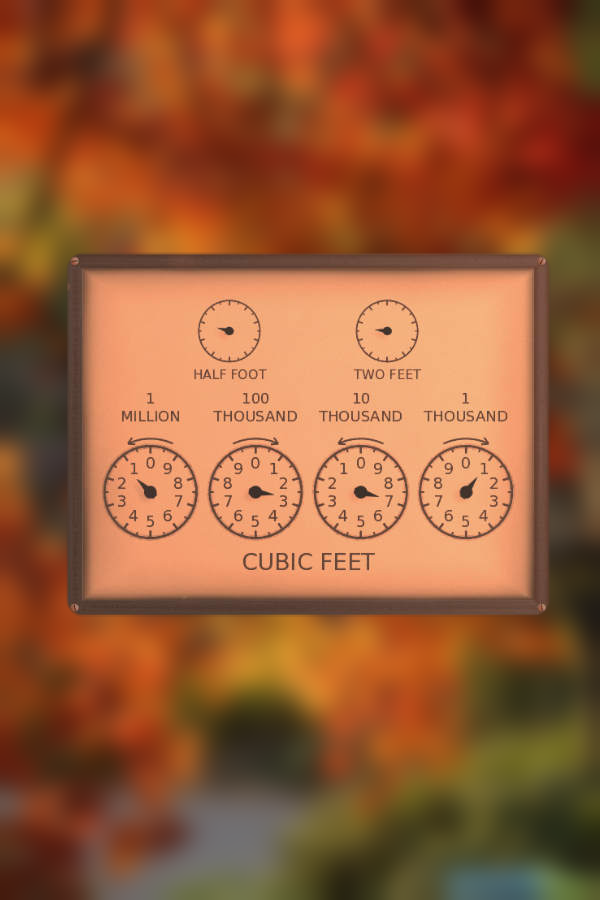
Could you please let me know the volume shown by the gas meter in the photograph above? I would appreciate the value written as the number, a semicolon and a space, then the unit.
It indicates 127100; ft³
